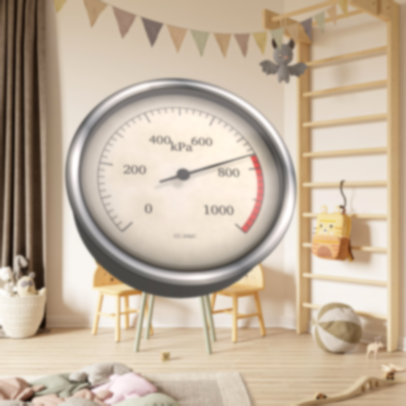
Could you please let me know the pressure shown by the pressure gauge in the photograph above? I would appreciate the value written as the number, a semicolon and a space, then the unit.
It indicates 760; kPa
